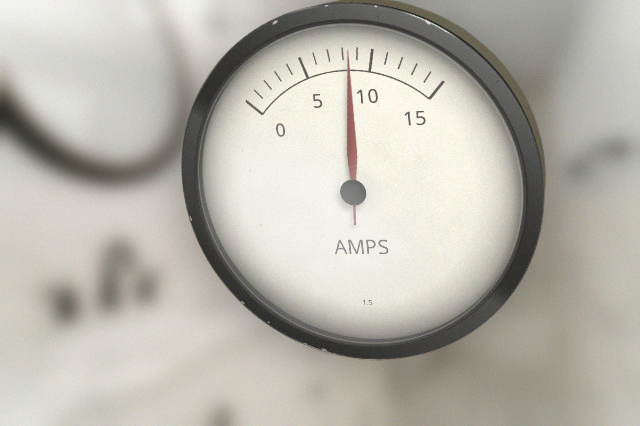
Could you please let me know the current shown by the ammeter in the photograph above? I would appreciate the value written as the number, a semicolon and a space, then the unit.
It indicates 8.5; A
